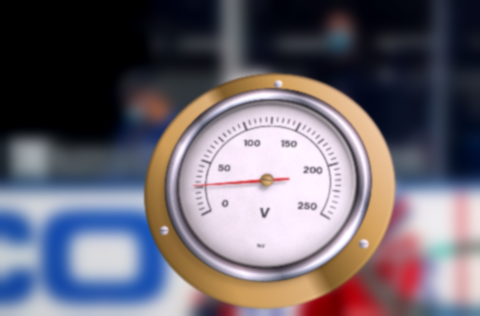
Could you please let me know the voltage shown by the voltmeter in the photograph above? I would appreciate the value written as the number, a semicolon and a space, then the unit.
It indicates 25; V
